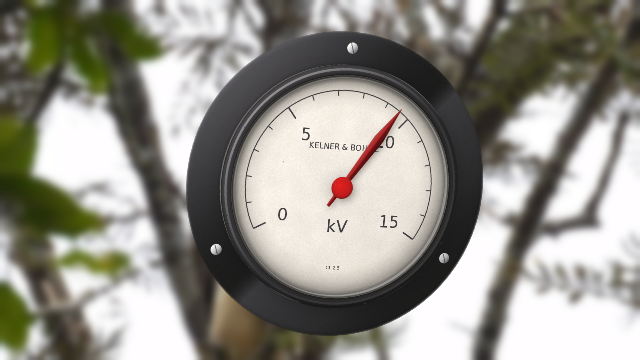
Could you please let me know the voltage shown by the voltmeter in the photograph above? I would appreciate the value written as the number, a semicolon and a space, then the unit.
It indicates 9.5; kV
